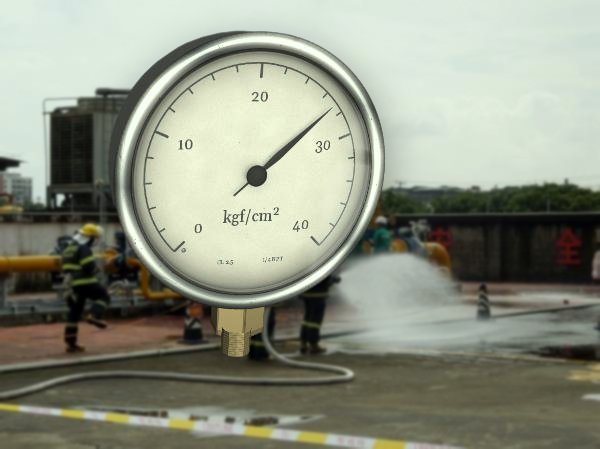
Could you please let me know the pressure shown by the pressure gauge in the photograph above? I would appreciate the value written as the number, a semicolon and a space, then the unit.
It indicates 27; kg/cm²
